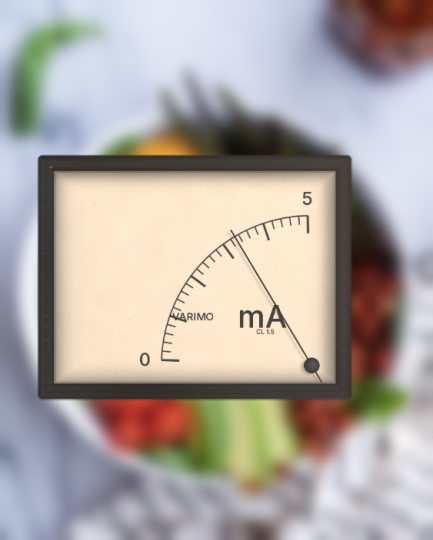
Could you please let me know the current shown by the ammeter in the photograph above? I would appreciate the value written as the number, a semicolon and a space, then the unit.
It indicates 3.3; mA
